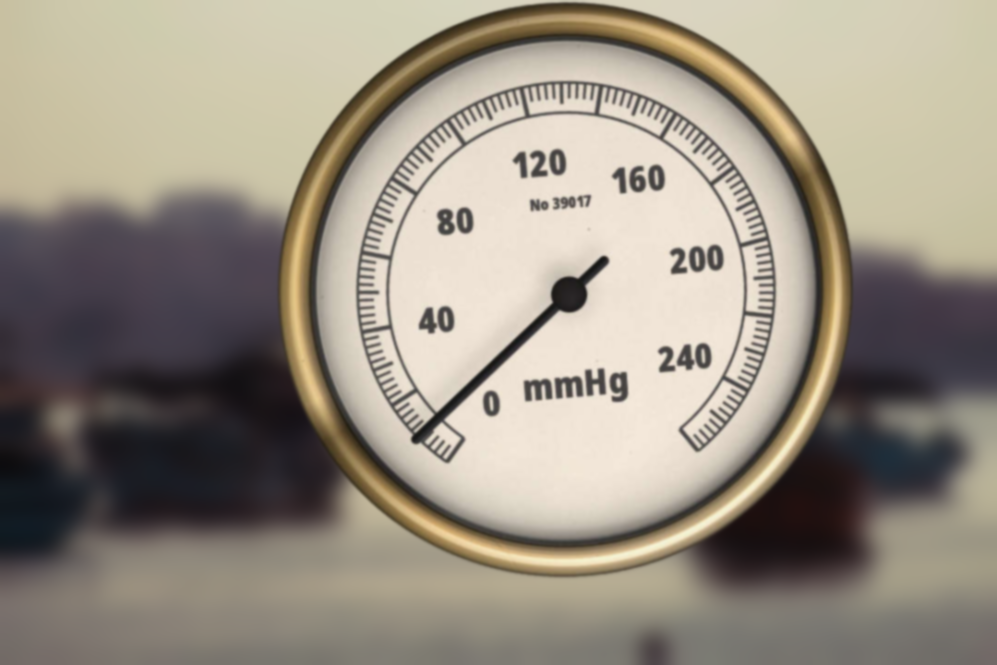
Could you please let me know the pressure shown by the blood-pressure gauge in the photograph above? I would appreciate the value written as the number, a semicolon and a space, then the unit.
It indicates 10; mmHg
